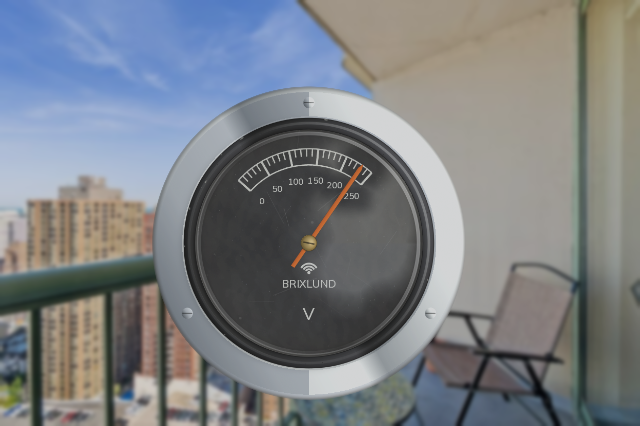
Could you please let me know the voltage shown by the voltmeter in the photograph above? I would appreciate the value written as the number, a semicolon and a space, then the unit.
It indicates 230; V
